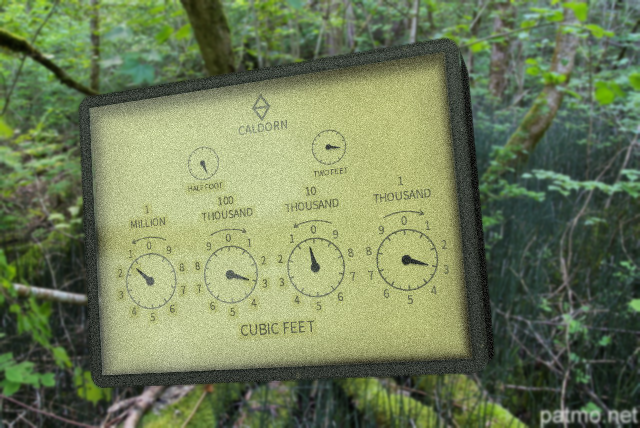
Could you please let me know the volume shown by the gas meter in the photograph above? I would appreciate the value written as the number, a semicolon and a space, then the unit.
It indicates 130300; ft³
